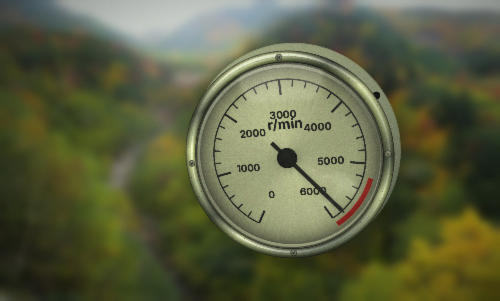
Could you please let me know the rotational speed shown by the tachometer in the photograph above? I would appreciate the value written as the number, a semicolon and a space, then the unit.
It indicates 5800; rpm
